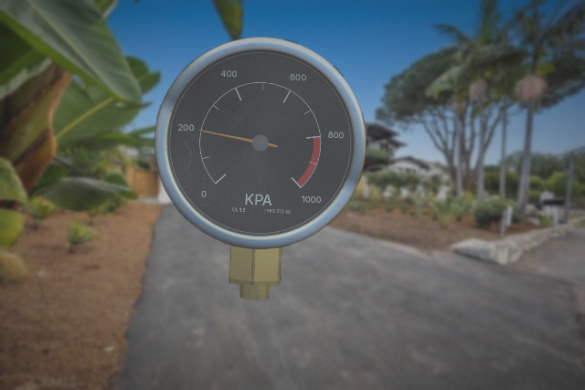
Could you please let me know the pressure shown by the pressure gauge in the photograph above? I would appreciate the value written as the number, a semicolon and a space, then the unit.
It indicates 200; kPa
